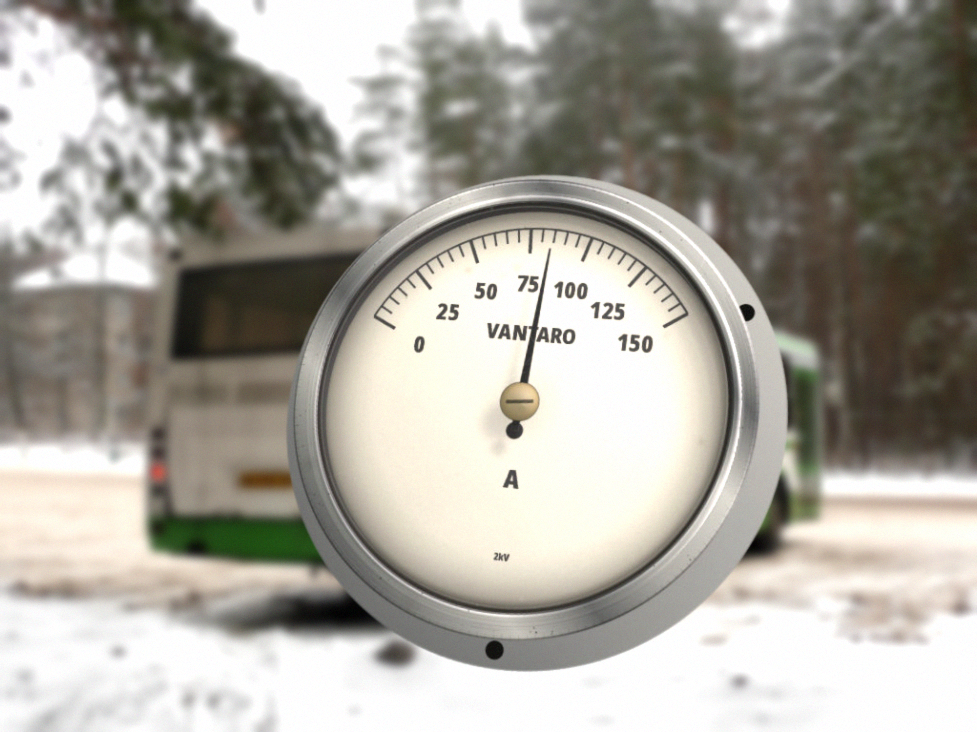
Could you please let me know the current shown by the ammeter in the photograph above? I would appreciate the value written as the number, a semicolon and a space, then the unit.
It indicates 85; A
